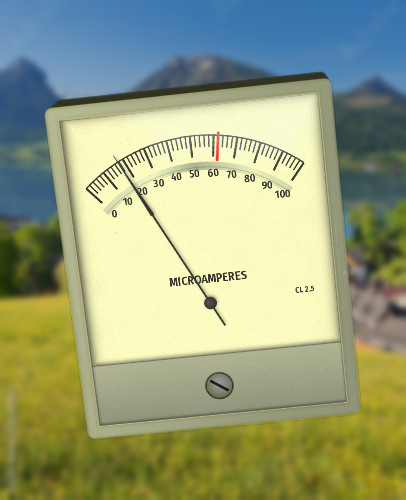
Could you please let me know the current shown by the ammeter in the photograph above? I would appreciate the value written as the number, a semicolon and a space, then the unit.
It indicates 18; µA
